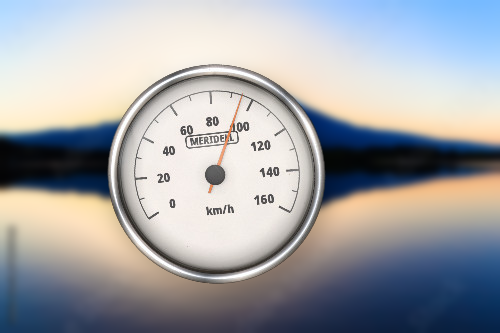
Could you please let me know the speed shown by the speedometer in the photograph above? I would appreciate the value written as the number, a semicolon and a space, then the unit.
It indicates 95; km/h
